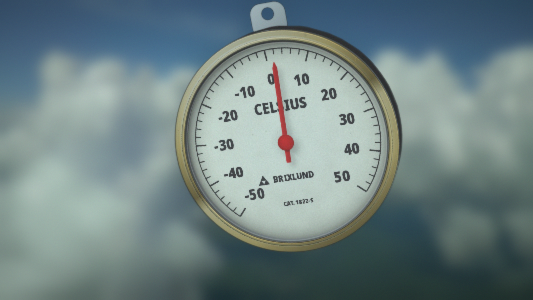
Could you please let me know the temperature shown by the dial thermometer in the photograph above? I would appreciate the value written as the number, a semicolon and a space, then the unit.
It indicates 2; °C
